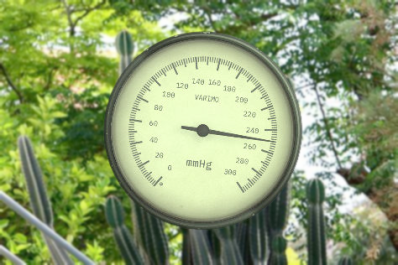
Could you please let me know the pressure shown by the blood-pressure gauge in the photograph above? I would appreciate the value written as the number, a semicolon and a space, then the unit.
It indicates 250; mmHg
